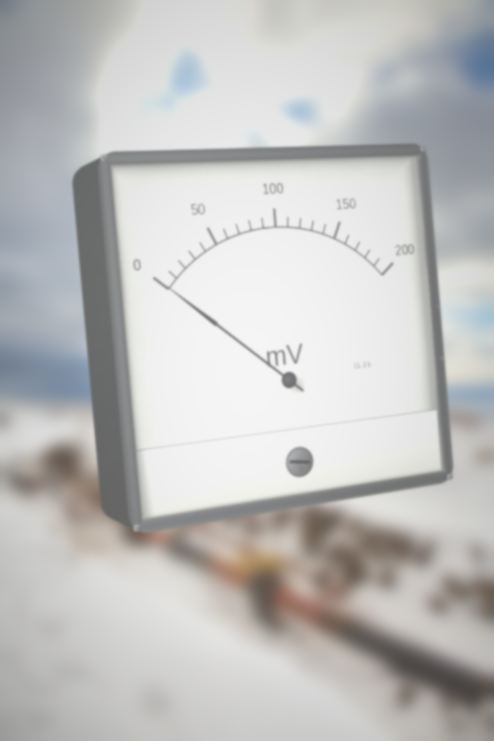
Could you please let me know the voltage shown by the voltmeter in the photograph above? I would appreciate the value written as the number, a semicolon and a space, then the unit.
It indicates 0; mV
